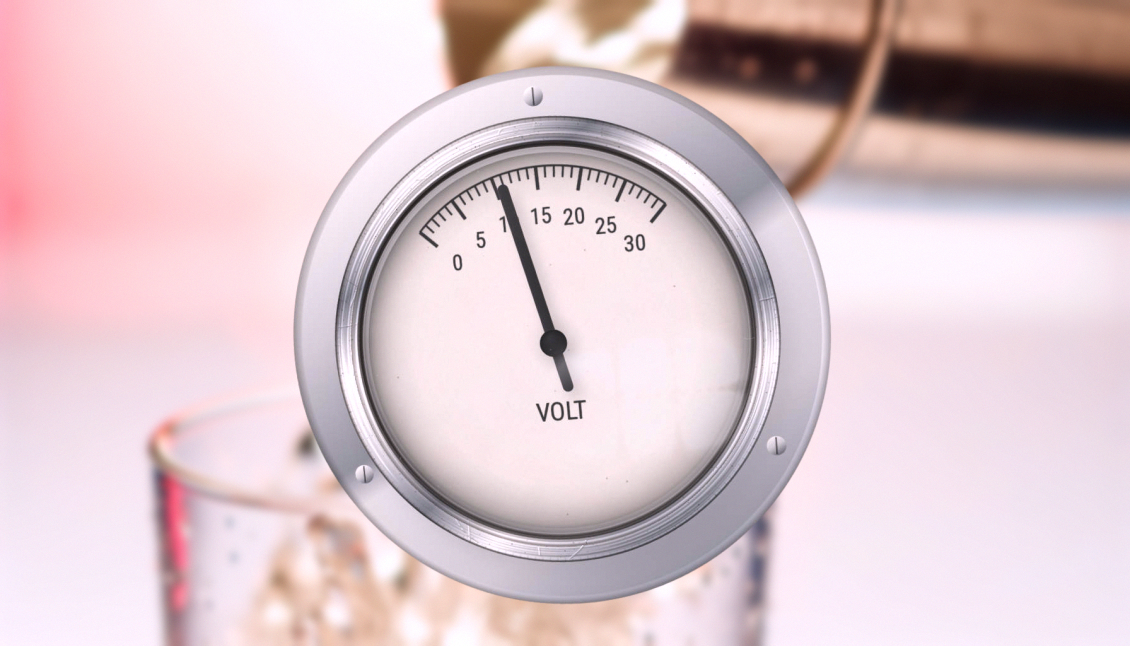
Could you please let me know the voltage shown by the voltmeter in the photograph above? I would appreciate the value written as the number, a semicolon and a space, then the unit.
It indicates 11; V
